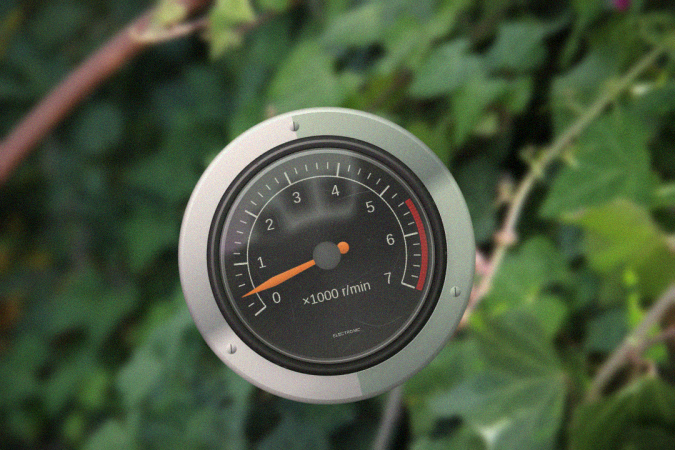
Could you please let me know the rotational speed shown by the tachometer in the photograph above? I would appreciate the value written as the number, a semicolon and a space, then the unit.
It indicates 400; rpm
